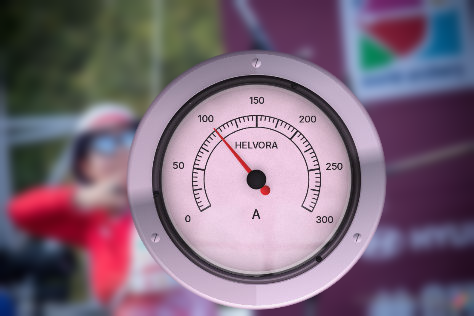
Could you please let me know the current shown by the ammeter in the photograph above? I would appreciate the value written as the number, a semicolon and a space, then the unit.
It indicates 100; A
